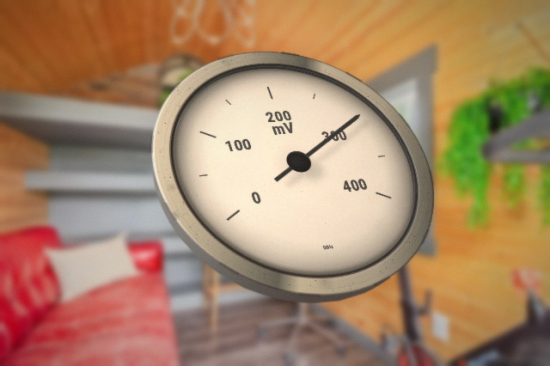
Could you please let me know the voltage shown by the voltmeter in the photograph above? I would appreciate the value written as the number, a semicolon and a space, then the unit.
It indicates 300; mV
